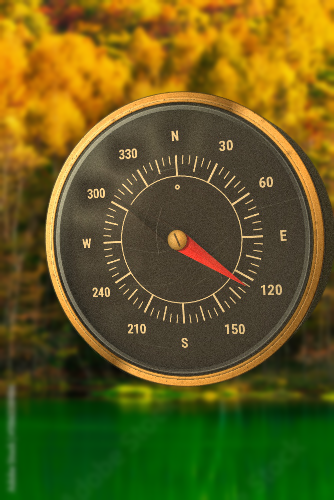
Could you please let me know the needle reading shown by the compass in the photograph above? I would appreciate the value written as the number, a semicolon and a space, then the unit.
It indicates 125; °
